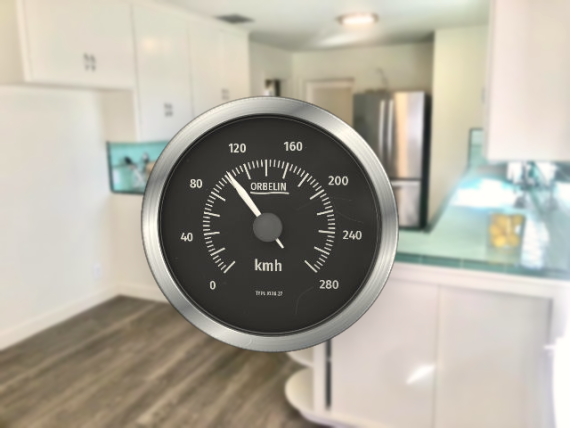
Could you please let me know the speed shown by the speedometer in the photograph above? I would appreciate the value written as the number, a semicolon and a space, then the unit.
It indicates 104; km/h
